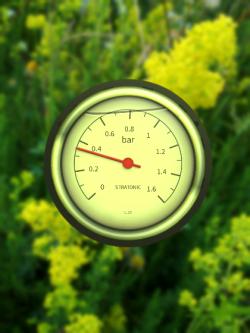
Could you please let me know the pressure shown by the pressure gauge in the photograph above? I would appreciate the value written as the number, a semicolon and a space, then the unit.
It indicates 0.35; bar
